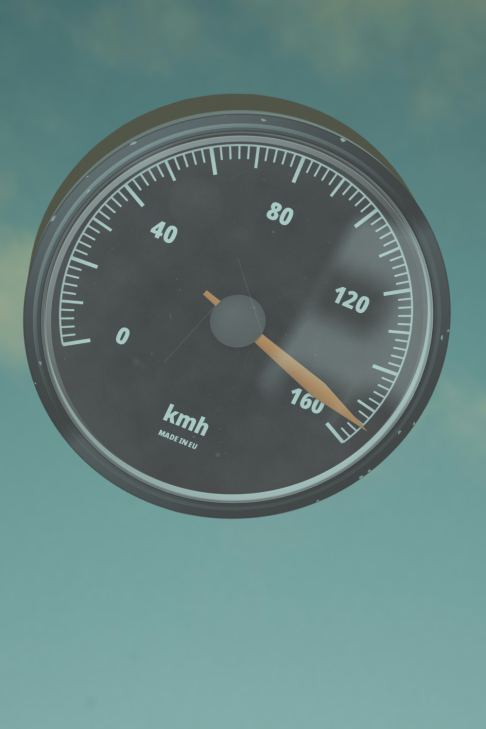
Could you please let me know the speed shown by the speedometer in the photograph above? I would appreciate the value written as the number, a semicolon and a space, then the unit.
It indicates 154; km/h
